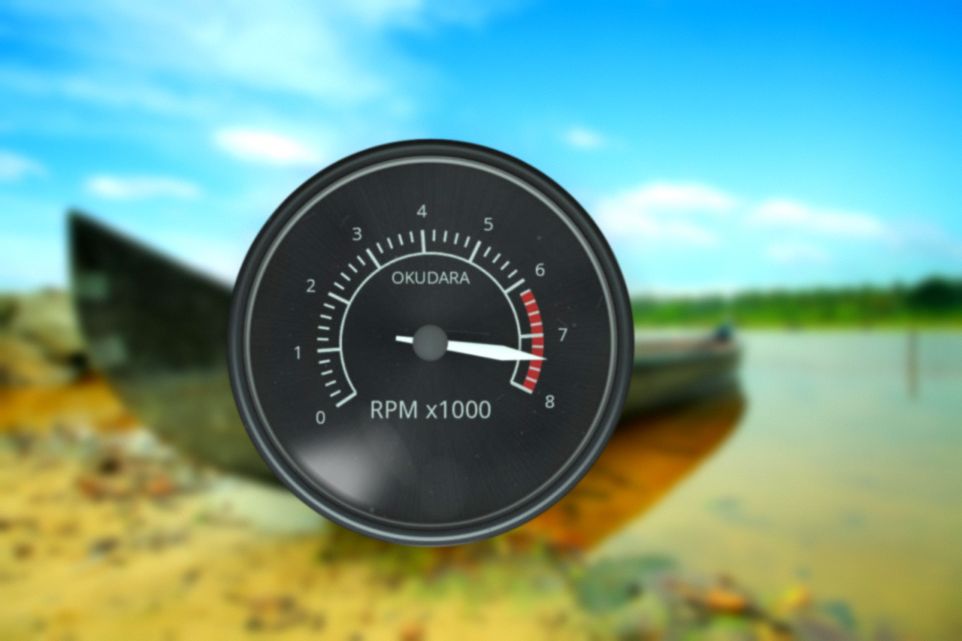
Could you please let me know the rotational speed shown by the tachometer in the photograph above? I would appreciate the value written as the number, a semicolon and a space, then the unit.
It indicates 7400; rpm
